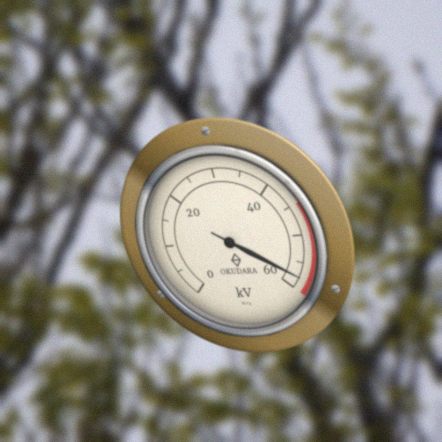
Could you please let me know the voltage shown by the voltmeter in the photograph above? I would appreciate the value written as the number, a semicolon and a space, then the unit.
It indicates 57.5; kV
